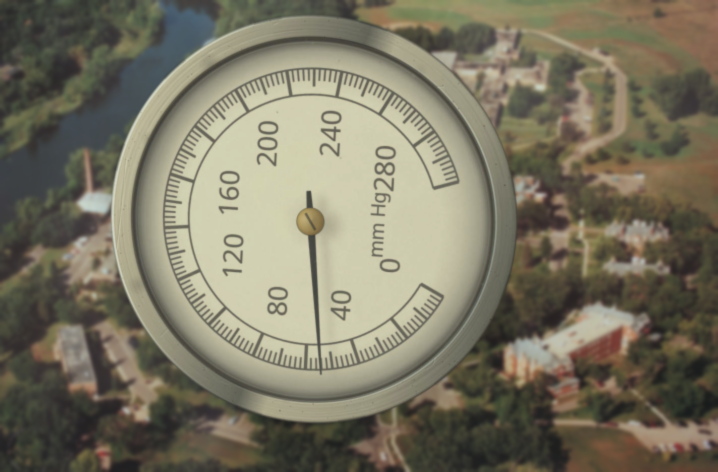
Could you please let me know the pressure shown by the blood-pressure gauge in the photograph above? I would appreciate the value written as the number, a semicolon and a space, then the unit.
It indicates 54; mmHg
